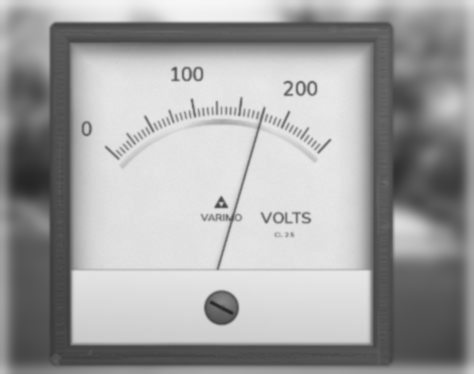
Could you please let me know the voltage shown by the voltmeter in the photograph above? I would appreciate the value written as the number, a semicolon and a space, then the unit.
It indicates 175; V
